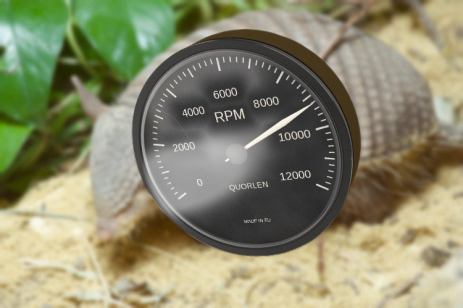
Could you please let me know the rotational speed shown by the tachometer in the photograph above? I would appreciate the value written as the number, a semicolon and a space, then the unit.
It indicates 9200; rpm
